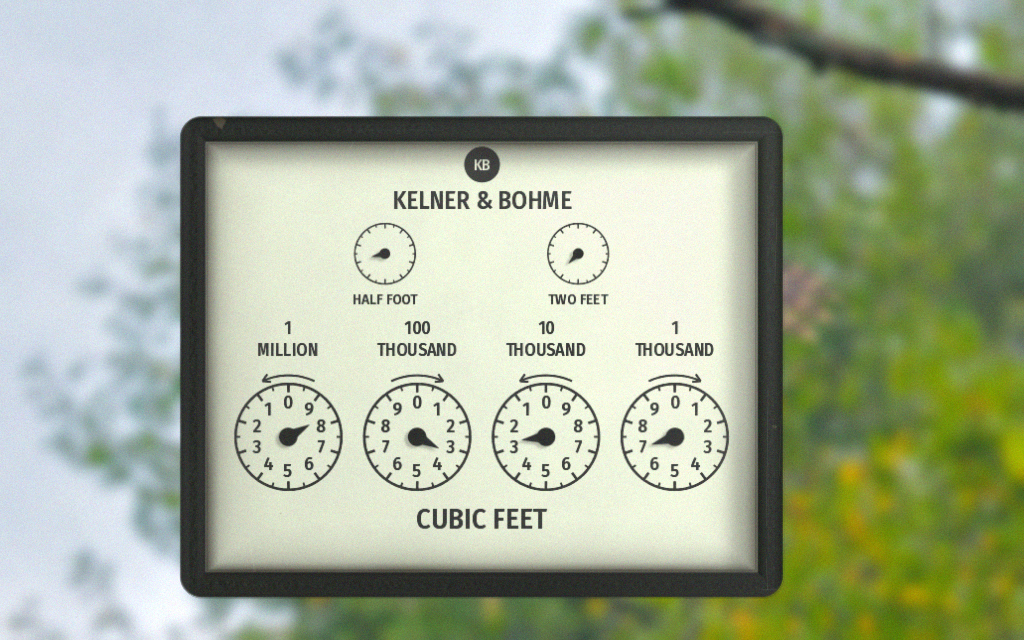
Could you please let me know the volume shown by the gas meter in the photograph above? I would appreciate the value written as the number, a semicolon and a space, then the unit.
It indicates 832700; ft³
